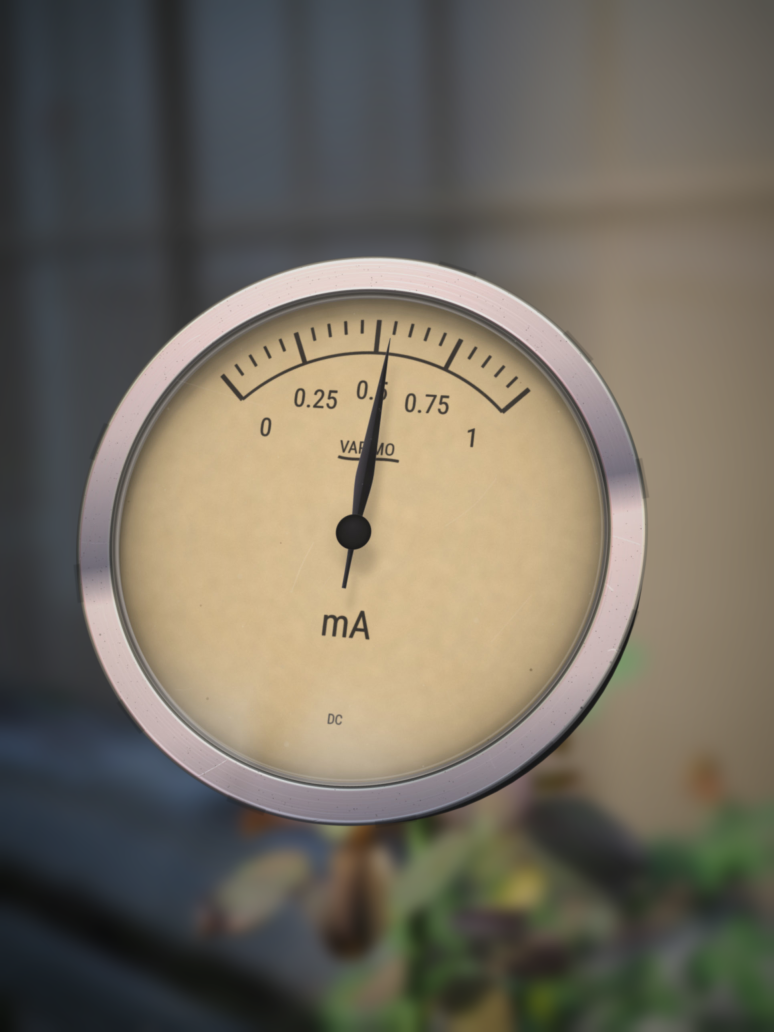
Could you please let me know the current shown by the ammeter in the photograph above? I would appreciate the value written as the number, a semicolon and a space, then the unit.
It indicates 0.55; mA
